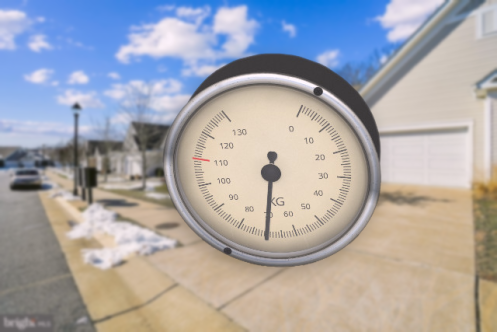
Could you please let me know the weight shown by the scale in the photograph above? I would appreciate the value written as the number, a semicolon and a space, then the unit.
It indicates 70; kg
